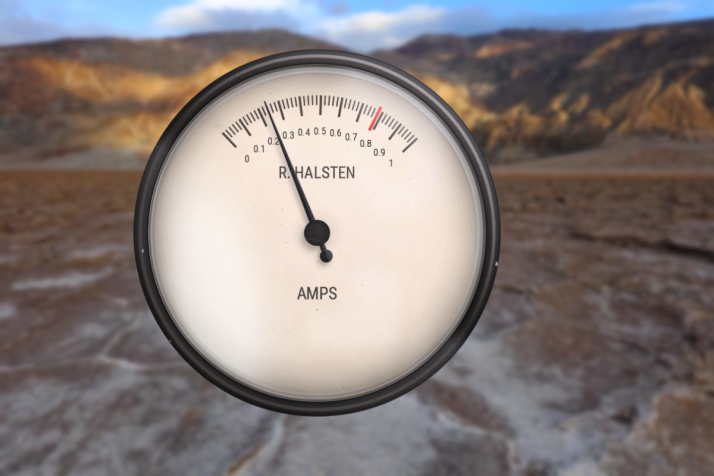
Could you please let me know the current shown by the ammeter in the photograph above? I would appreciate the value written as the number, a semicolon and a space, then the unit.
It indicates 0.24; A
